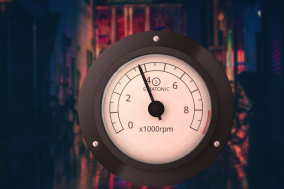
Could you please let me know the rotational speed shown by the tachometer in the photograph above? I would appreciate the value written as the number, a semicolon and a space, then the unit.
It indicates 3750; rpm
